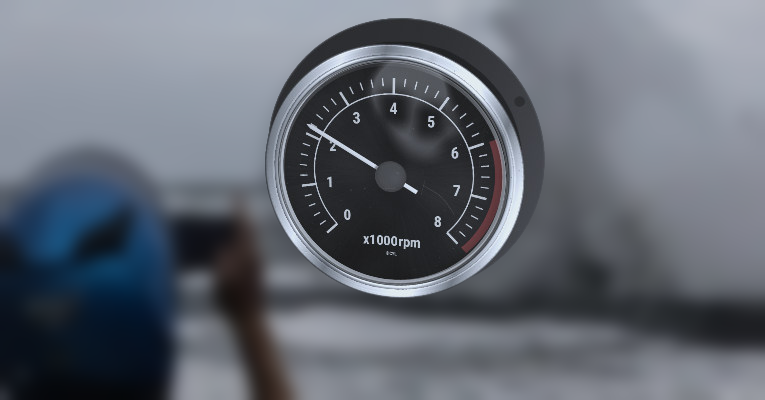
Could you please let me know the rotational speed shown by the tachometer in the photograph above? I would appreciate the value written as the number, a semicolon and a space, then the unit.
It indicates 2200; rpm
